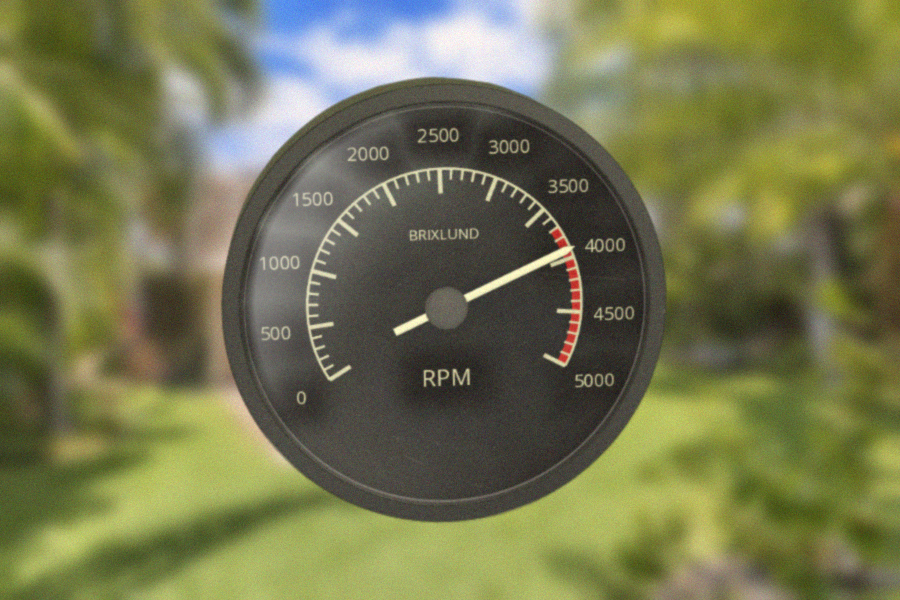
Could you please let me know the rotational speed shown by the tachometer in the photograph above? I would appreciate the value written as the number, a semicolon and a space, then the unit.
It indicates 3900; rpm
